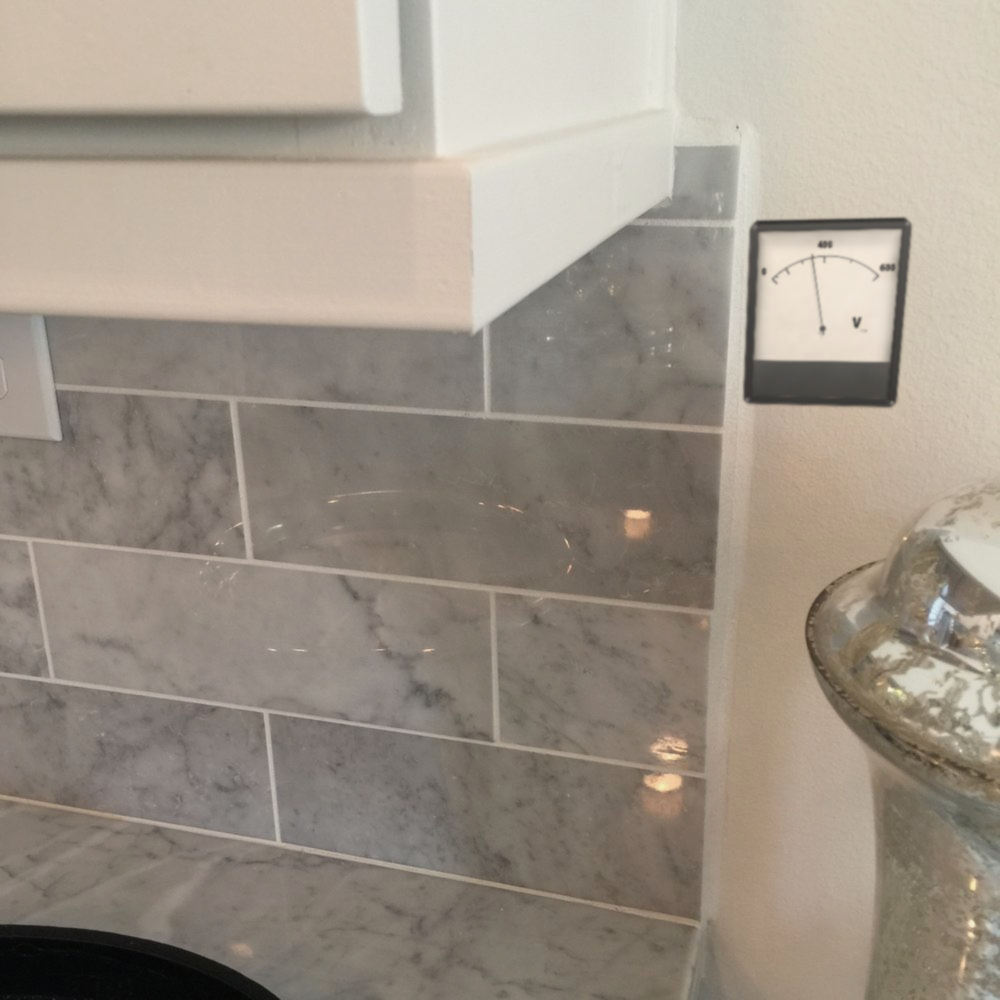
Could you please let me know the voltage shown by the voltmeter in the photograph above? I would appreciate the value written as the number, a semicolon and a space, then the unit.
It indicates 350; V
